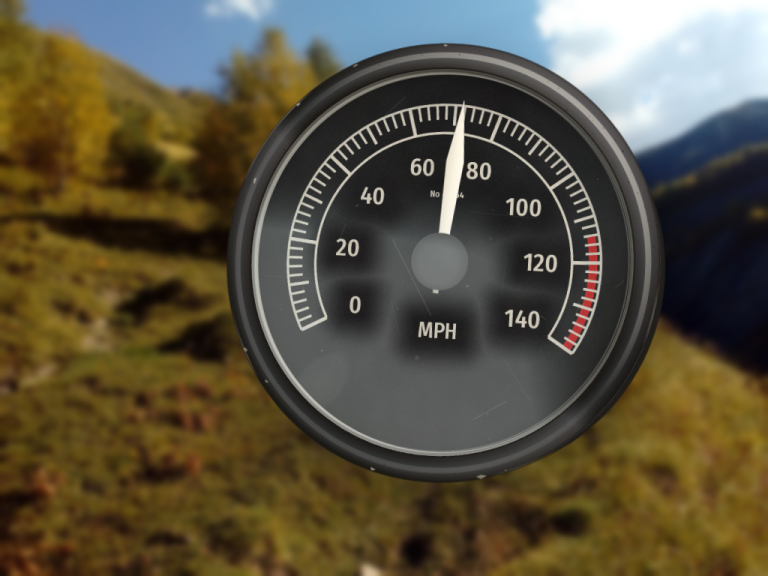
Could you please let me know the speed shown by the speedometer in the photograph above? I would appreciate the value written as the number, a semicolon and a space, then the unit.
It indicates 72; mph
